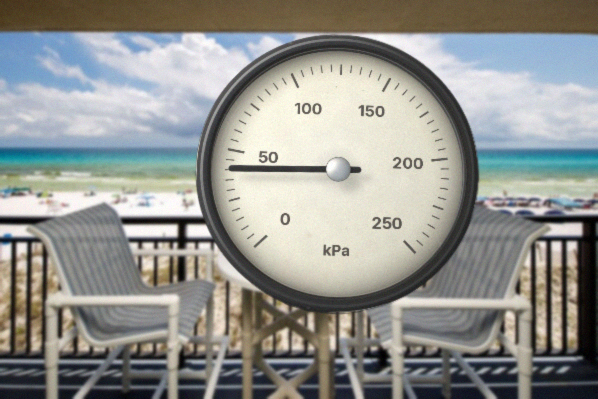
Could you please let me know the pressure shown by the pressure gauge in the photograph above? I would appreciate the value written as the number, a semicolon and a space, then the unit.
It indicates 40; kPa
